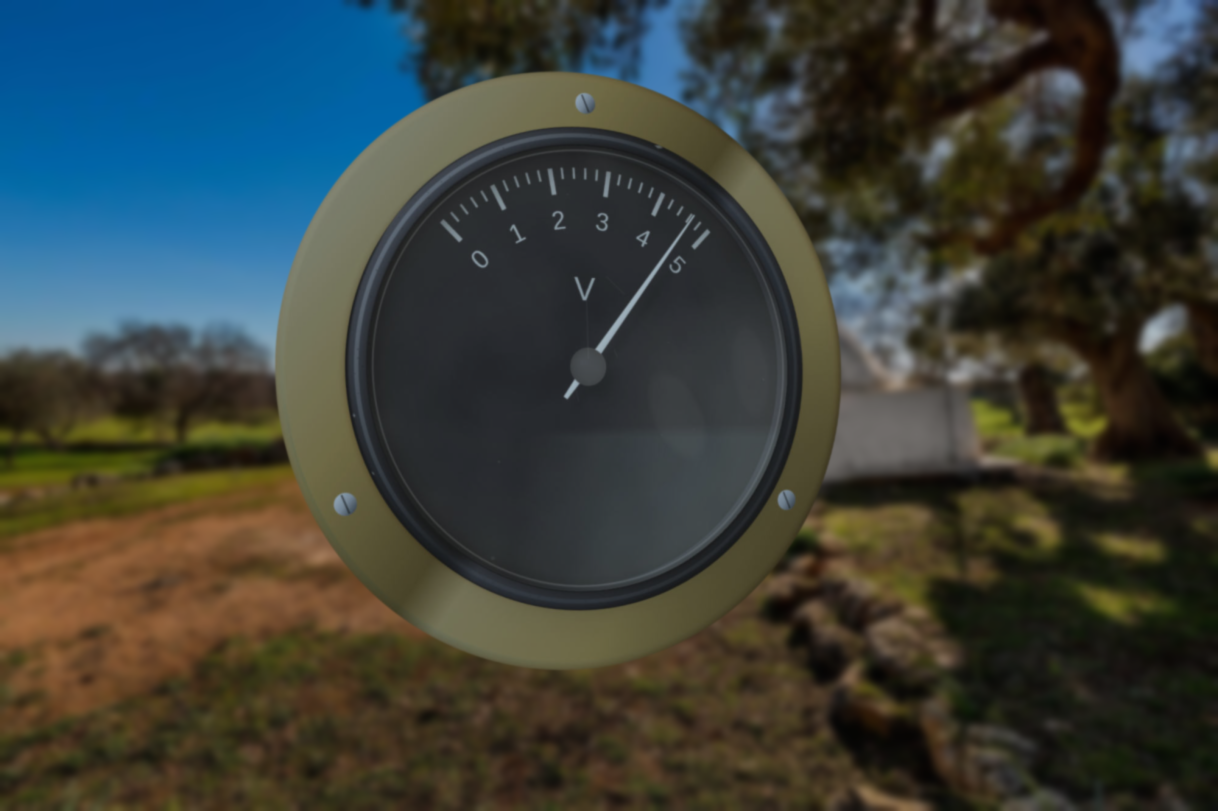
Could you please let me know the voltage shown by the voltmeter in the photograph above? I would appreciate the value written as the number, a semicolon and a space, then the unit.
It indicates 4.6; V
